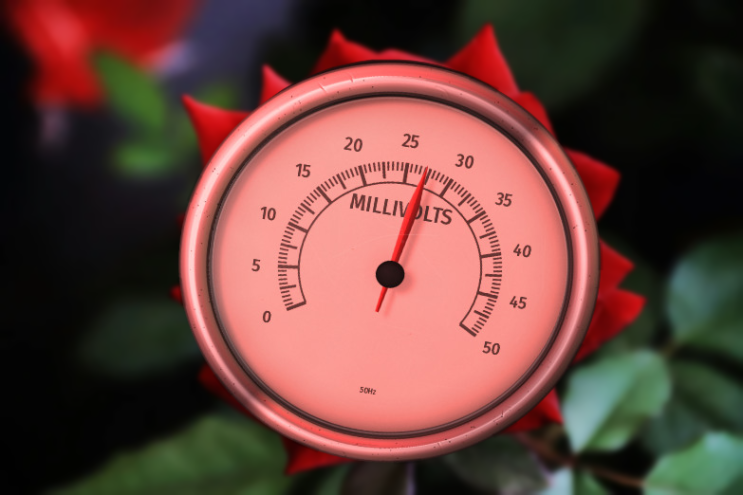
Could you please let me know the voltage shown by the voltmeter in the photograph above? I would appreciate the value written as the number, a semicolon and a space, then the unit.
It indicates 27; mV
